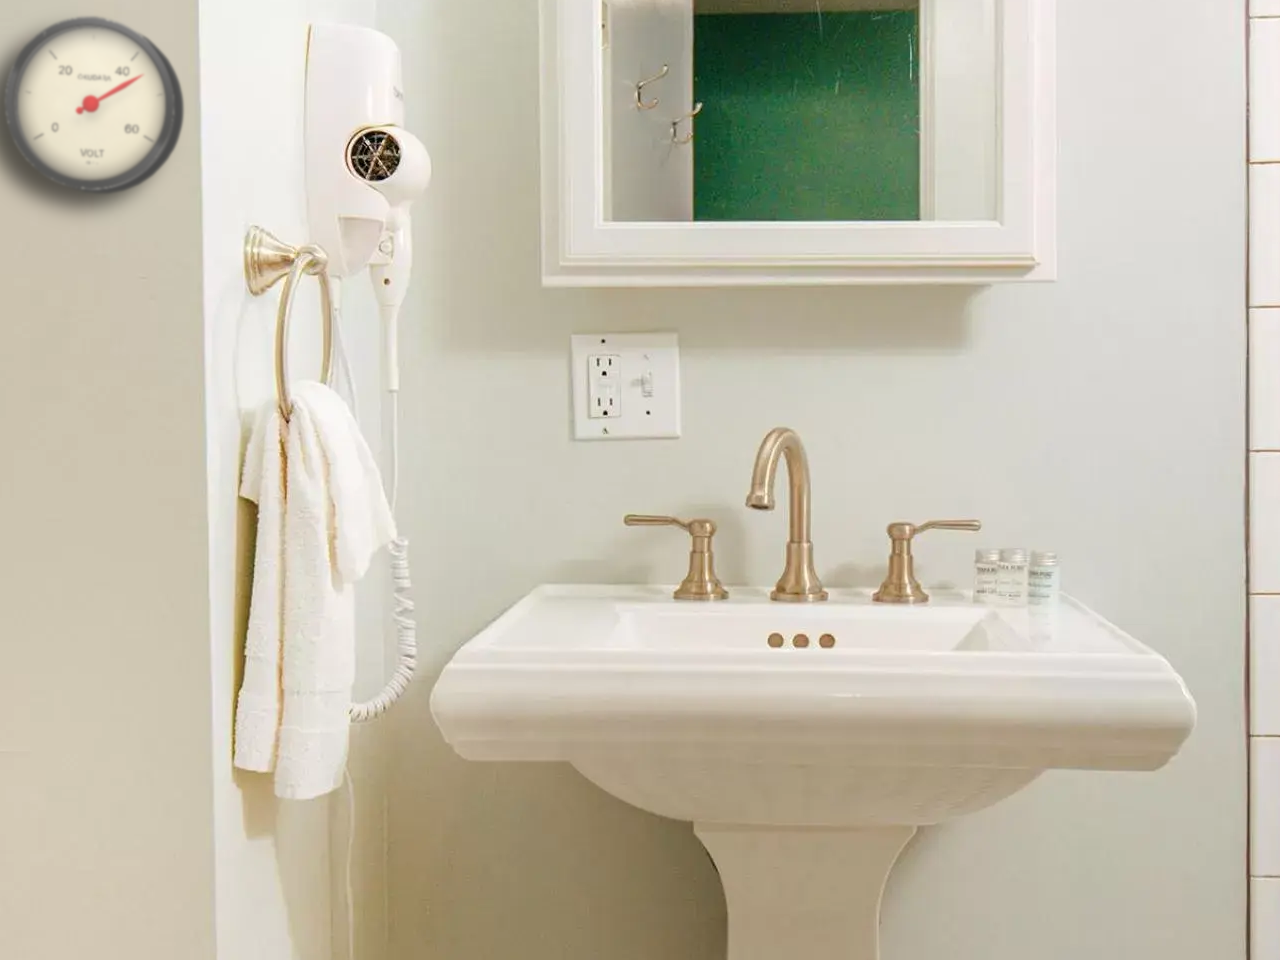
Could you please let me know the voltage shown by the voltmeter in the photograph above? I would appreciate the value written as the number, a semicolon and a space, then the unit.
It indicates 45; V
